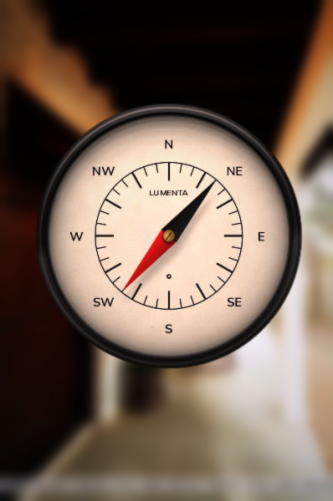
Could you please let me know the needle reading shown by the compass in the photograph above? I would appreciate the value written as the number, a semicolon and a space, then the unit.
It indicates 220; °
